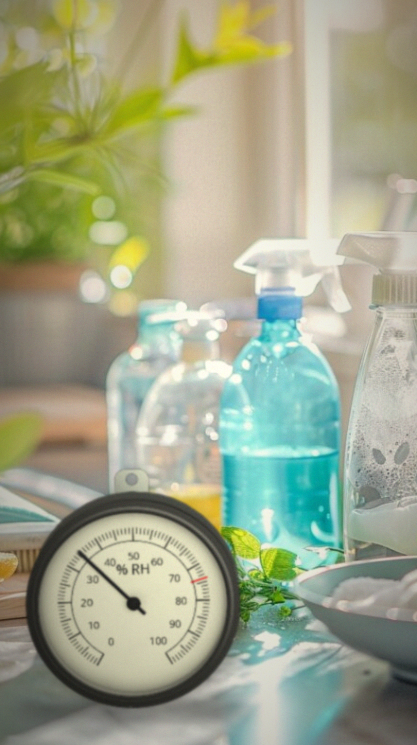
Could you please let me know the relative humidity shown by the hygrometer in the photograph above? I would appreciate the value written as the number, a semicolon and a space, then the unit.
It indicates 35; %
